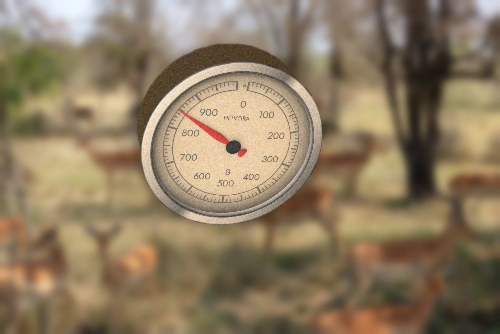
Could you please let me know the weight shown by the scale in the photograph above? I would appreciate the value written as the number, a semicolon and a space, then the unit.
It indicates 850; g
